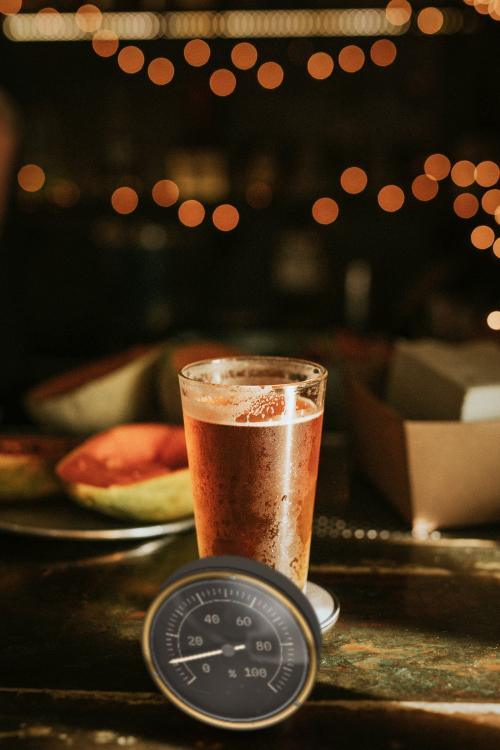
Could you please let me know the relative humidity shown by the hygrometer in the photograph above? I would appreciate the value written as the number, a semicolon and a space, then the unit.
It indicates 10; %
